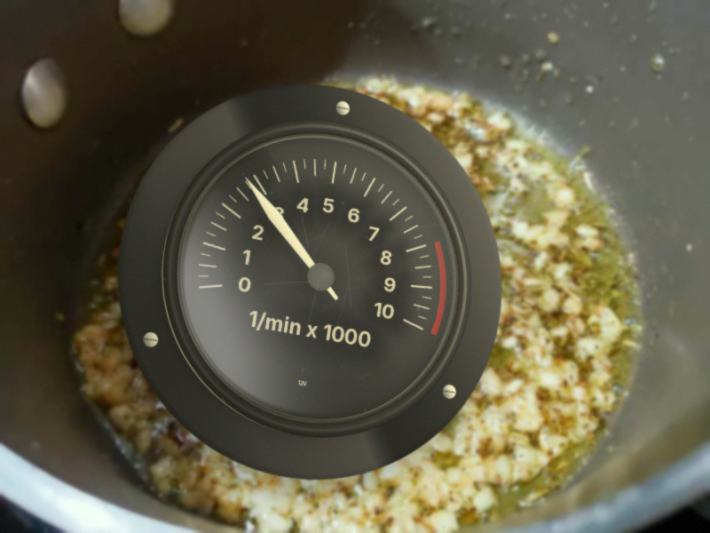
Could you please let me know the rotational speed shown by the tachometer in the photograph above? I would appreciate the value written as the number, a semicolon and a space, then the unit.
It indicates 2750; rpm
